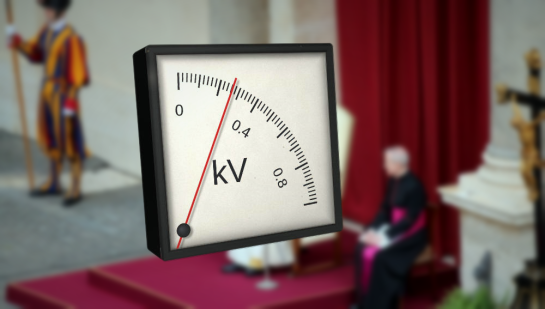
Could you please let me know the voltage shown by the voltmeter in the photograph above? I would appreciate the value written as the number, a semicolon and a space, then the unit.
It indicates 0.26; kV
